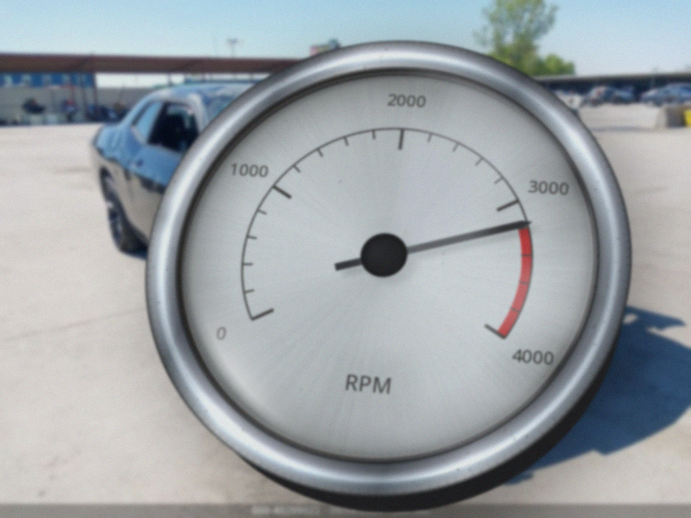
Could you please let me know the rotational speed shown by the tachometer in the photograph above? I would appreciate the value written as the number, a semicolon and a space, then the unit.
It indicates 3200; rpm
